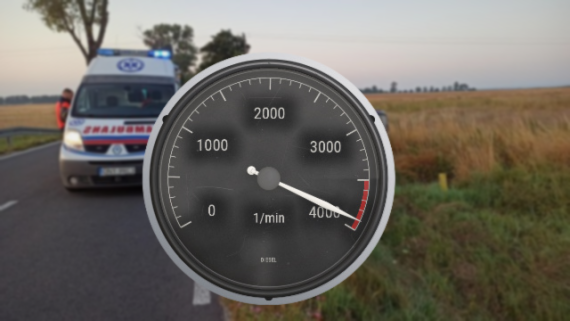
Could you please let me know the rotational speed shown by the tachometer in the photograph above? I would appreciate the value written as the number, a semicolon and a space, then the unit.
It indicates 3900; rpm
